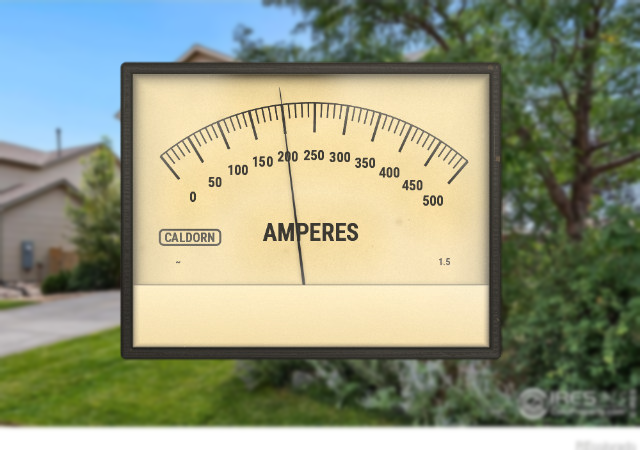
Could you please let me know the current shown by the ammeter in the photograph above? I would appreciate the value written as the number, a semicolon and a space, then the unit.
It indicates 200; A
